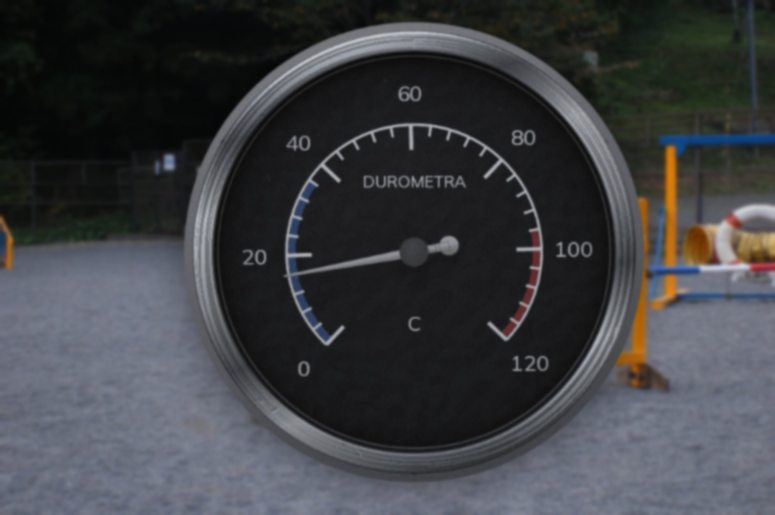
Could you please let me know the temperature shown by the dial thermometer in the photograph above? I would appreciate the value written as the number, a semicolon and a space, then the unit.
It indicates 16; °C
